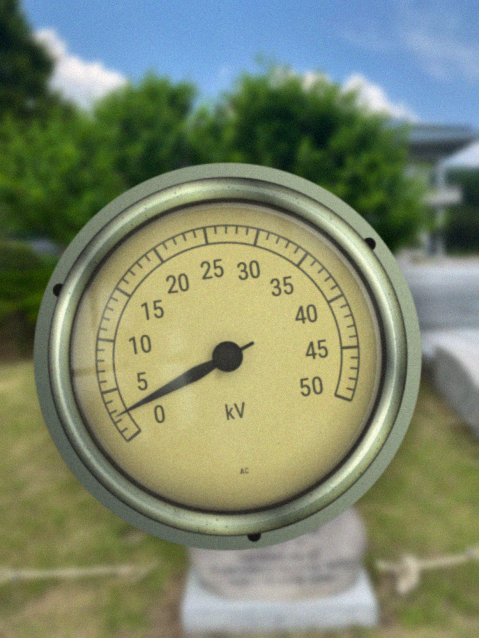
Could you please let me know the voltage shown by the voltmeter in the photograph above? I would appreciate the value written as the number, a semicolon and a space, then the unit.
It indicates 2.5; kV
